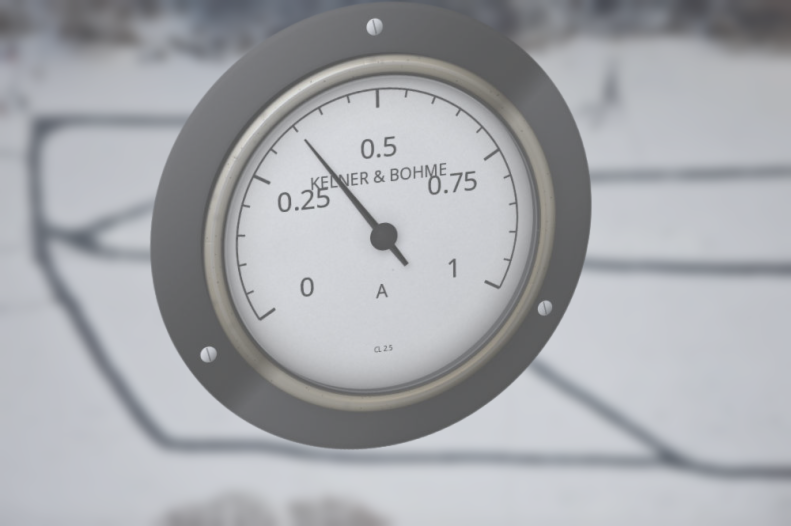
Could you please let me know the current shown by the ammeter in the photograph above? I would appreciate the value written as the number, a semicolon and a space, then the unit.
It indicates 0.35; A
